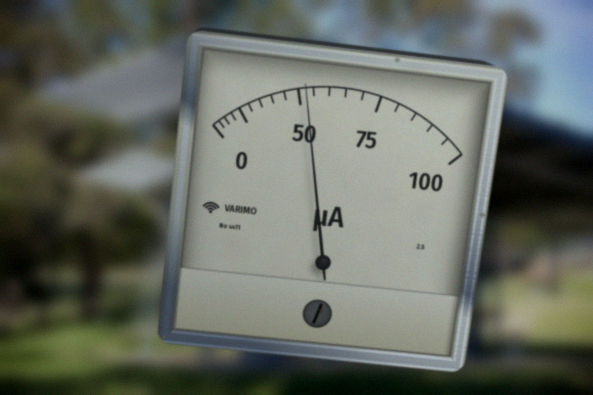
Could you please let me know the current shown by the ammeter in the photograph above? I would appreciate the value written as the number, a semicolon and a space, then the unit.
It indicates 52.5; µA
